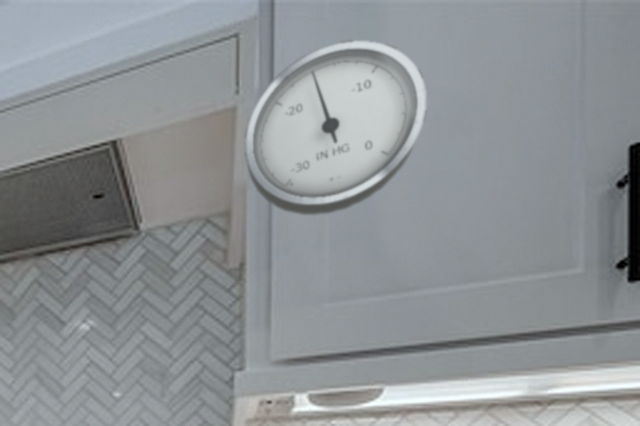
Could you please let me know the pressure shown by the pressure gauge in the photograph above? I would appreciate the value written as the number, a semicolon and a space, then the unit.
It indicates -16; inHg
